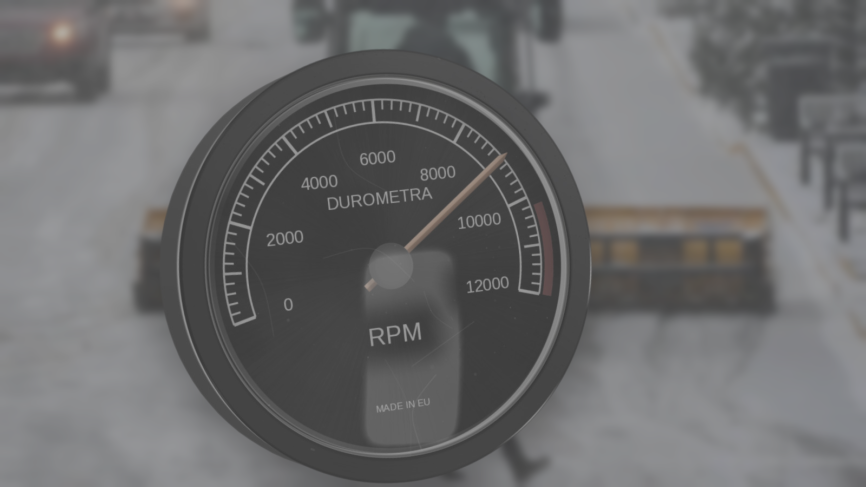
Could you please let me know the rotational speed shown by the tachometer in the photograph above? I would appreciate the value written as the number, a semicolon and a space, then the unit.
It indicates 9000; rpm
